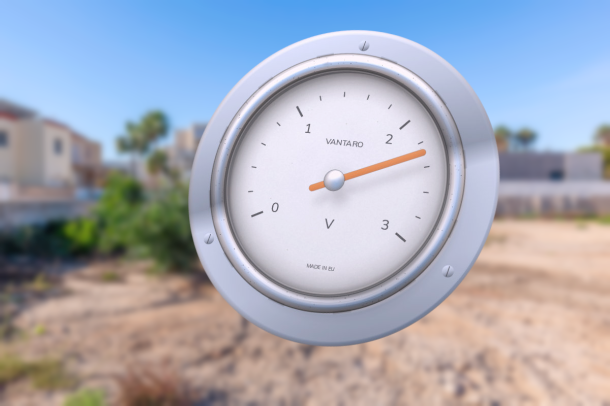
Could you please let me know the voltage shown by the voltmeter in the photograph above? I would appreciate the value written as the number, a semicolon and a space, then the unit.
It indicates 2.3; V
